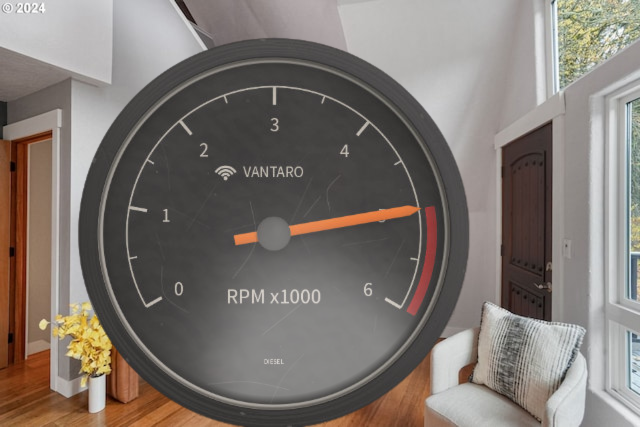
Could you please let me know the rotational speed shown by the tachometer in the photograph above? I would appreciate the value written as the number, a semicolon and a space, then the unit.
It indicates 5000; rpm
